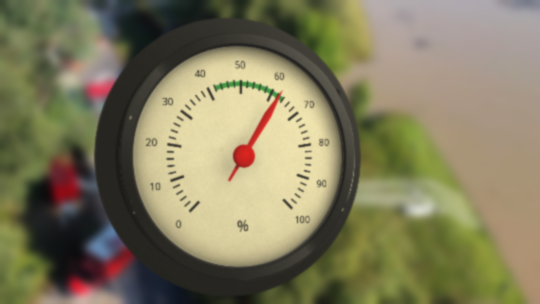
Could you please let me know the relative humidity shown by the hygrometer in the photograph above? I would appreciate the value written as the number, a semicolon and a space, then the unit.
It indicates 62; %
